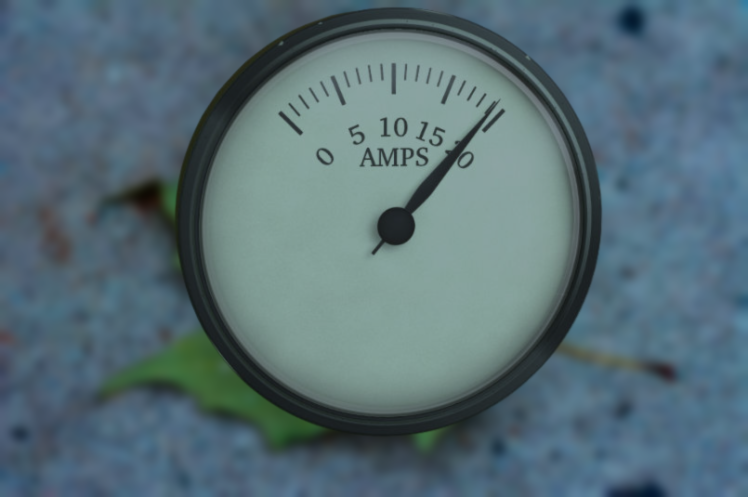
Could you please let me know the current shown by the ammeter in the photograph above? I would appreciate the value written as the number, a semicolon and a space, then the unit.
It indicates 19; A
